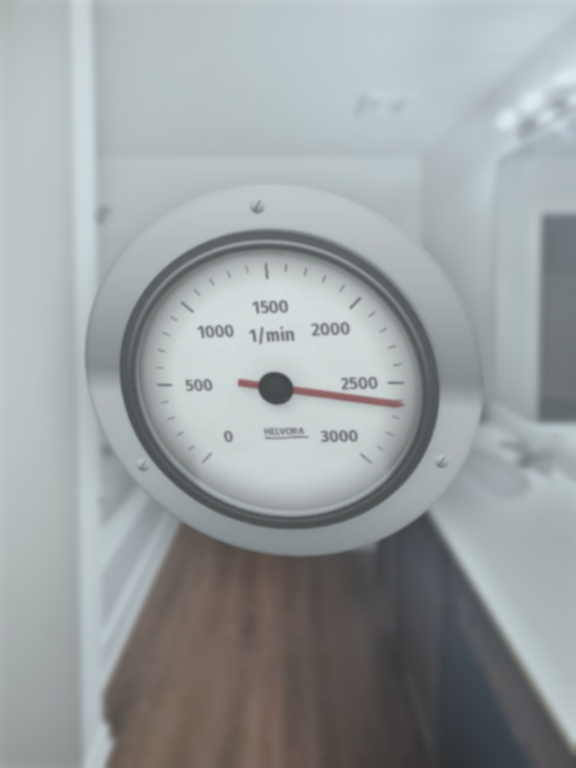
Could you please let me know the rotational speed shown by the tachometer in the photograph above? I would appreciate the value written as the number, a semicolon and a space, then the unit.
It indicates 2600; rpm
